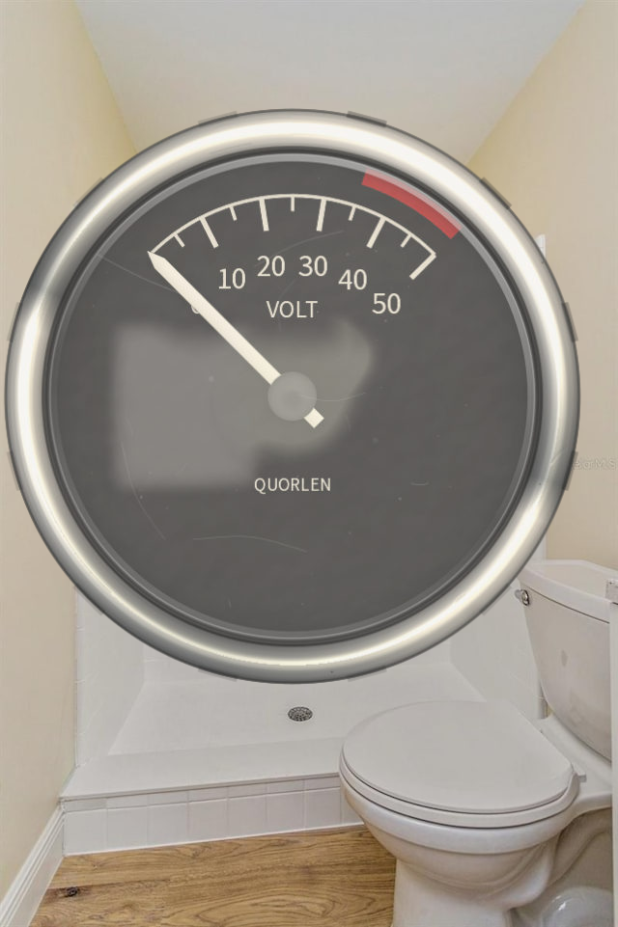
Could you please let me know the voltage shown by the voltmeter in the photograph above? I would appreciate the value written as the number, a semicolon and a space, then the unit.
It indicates 0; V
